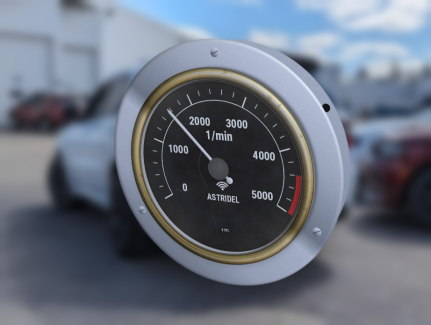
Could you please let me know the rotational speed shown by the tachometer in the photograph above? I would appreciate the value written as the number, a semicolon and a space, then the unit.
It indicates 1600; rpm
